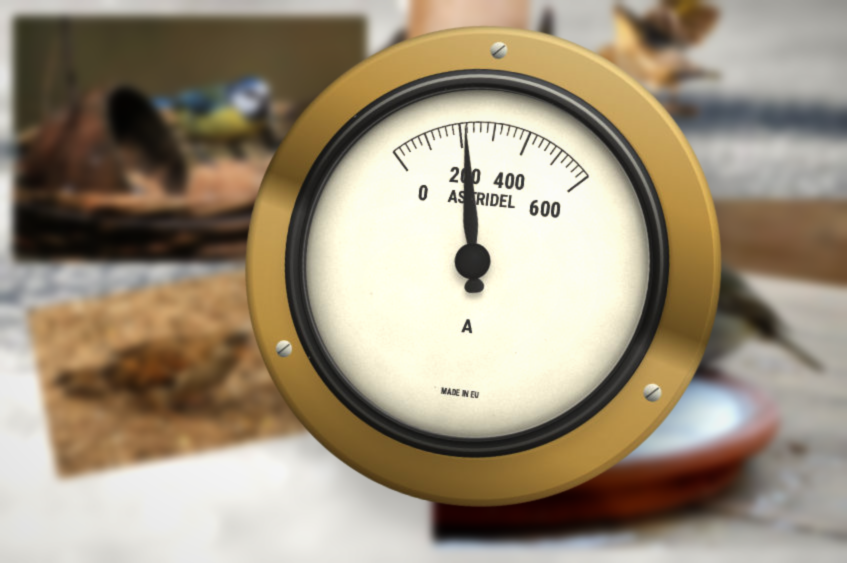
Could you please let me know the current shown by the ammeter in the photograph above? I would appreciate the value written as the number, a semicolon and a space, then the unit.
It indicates 220; A
